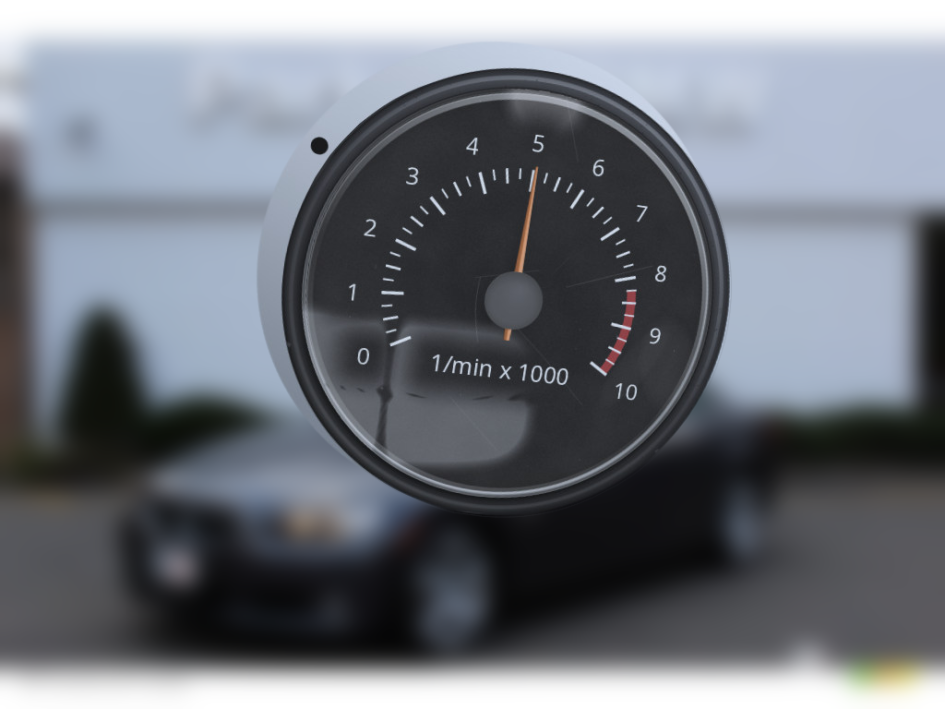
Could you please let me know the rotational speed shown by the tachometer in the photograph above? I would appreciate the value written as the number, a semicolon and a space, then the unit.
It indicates 5000; rpm
